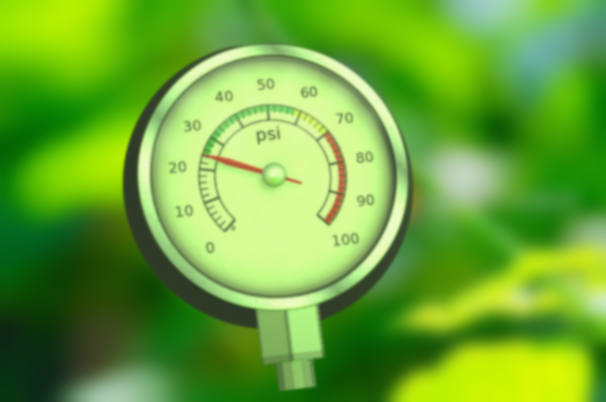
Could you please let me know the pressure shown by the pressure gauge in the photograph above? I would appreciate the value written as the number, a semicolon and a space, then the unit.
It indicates 24; psi
